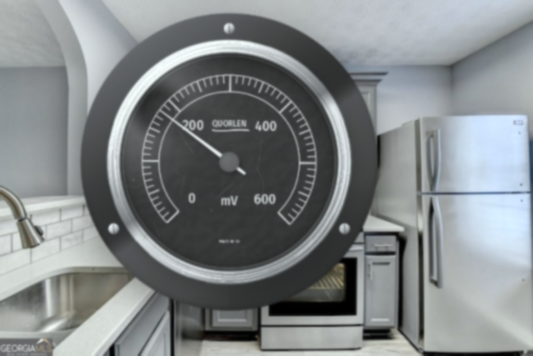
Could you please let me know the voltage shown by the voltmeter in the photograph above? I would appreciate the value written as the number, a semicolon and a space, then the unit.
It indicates 180; mV
